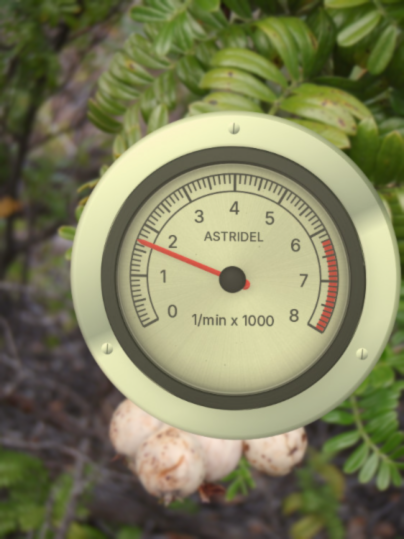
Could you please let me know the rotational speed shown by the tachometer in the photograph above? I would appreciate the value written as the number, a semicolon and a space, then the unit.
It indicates 1700; rpm
